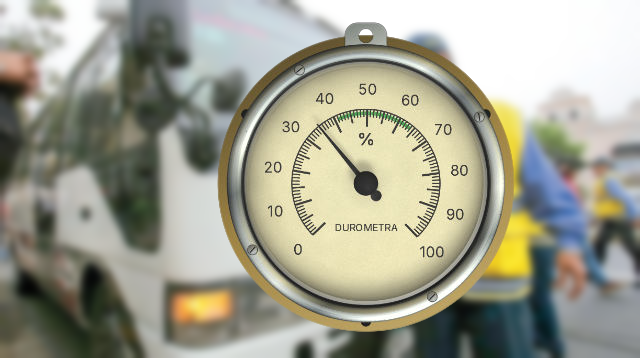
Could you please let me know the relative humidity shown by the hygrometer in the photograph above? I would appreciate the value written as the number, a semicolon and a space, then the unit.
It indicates 35; %
